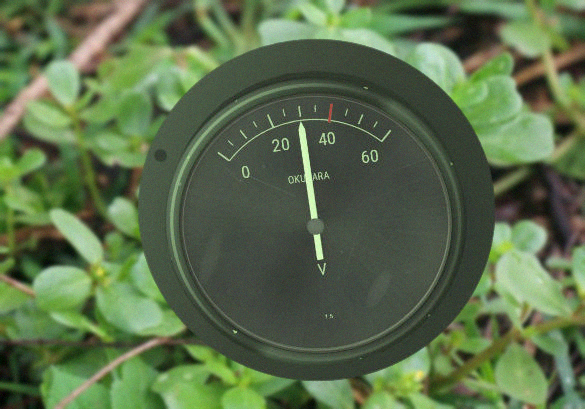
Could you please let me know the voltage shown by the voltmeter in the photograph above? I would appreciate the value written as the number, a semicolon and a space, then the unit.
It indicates 30; V
